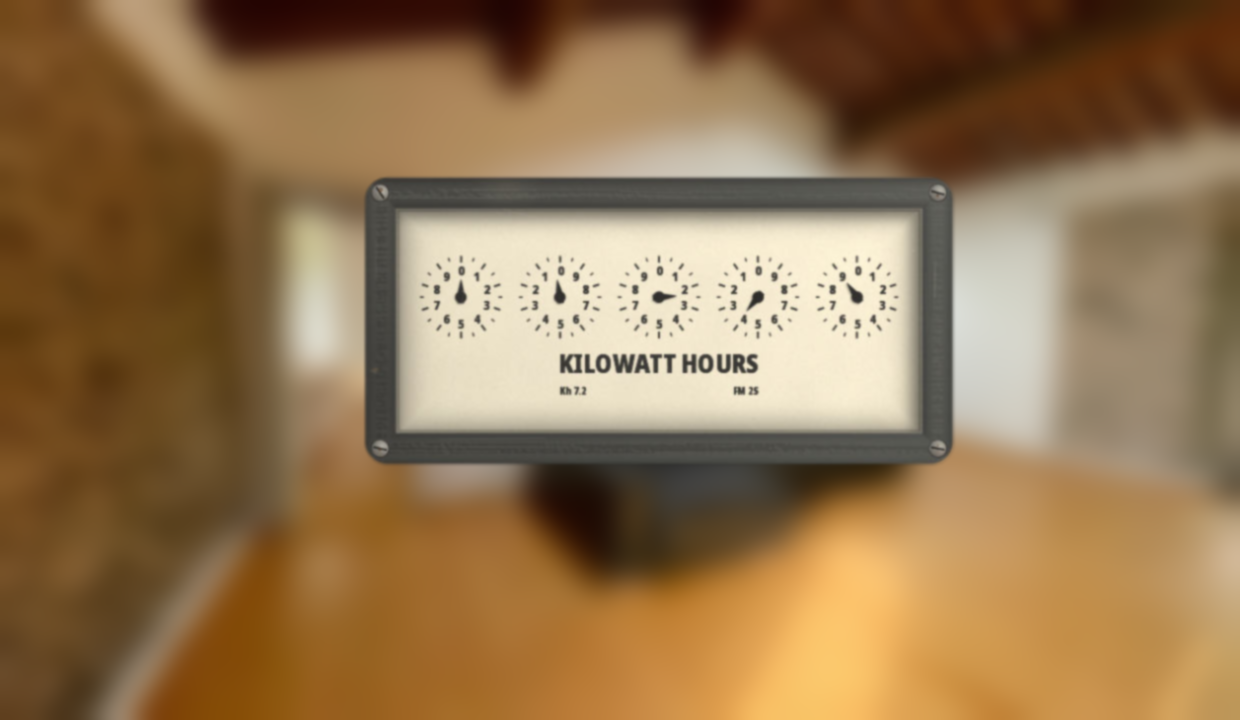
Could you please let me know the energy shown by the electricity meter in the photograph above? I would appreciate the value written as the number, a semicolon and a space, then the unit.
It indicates 239; kWh
